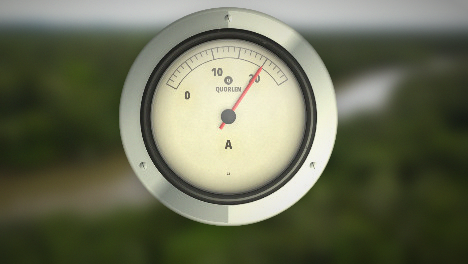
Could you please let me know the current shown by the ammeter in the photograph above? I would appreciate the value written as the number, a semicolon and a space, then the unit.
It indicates 20; A
